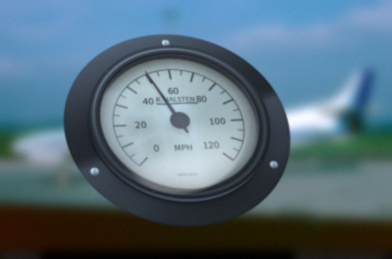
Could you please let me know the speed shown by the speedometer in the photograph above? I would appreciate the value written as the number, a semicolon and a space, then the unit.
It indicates 50; mph
